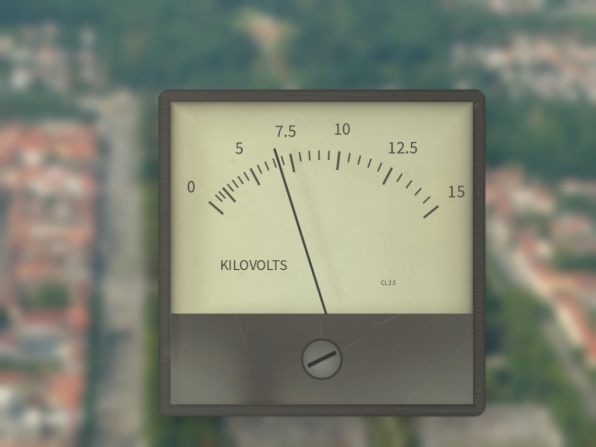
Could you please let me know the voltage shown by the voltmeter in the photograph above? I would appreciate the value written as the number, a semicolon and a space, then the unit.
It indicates 6.75; kV
